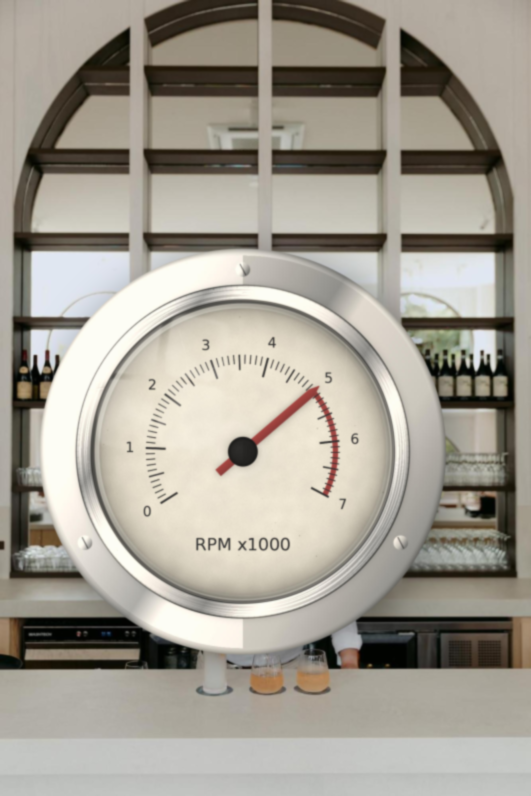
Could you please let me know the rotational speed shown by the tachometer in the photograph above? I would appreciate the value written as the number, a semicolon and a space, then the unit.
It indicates 5000; rpm
